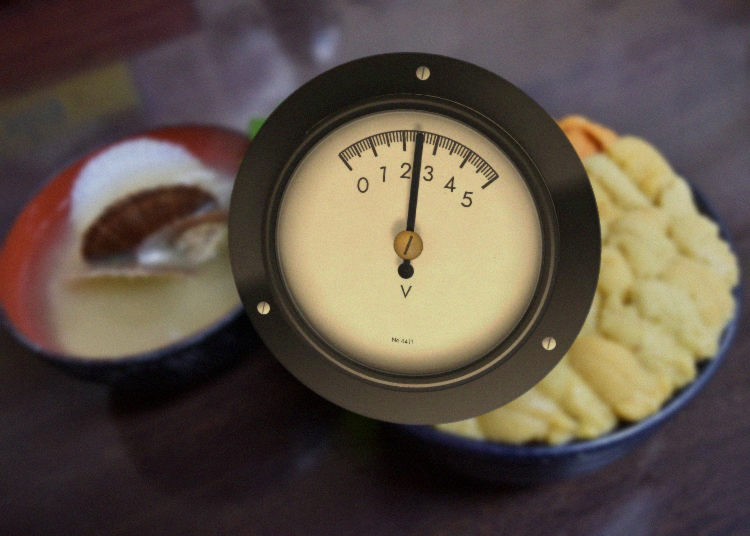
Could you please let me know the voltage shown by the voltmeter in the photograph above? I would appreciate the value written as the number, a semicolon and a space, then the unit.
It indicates 2.5; V
